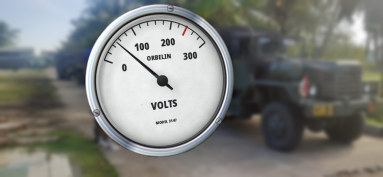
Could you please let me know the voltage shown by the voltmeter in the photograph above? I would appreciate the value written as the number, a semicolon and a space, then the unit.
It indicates 50; V
